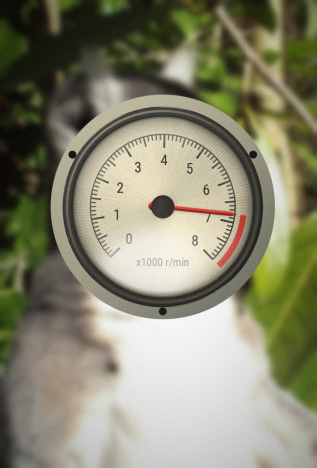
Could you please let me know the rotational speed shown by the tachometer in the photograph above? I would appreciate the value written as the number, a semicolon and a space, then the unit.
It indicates 6800; rpm
